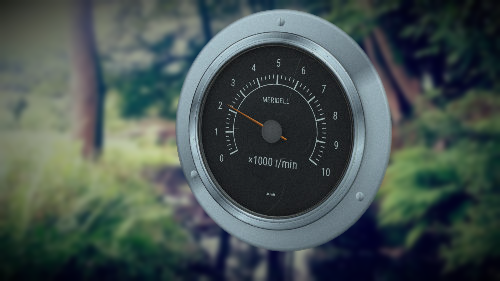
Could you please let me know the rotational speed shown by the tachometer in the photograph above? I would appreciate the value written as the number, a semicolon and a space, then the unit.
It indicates 2200; rpm
